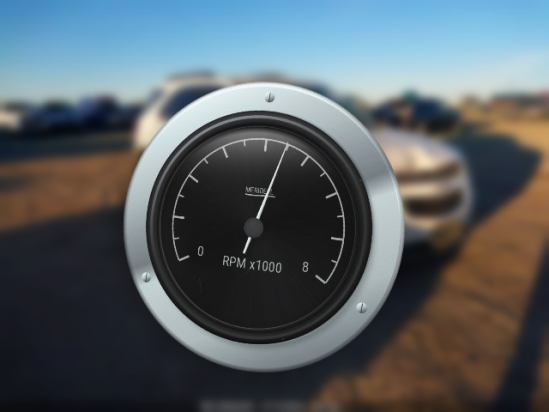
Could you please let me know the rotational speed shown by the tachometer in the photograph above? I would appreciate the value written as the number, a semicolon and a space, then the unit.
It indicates 4500; rpm
